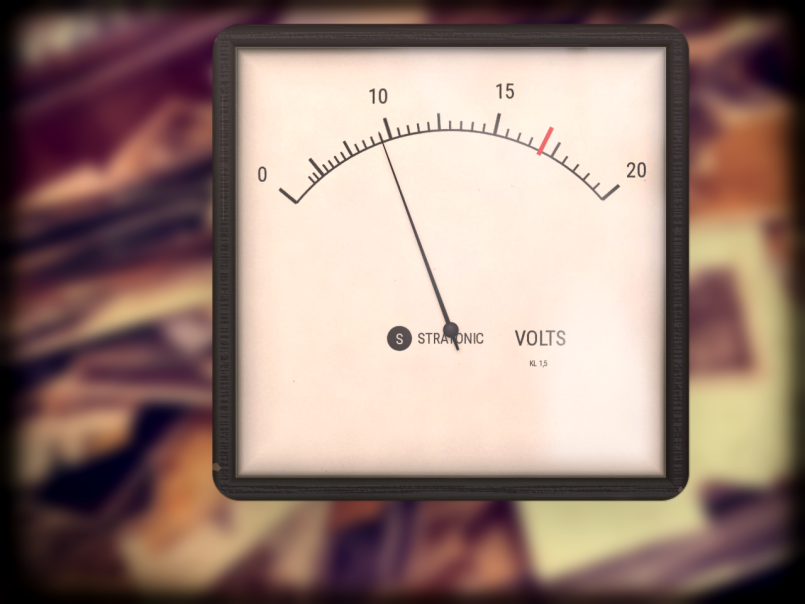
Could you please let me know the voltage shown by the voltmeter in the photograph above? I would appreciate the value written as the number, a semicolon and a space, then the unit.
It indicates 9.5; V
